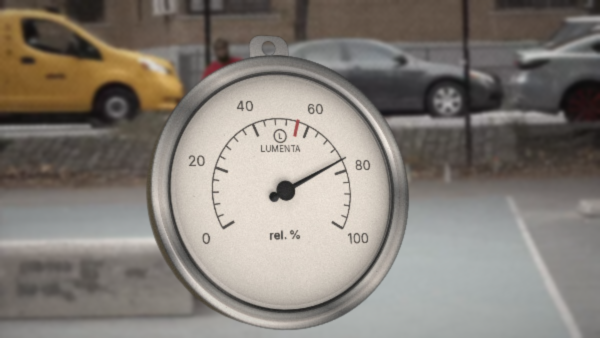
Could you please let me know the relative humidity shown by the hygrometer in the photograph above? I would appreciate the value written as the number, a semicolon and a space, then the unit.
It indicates 76; %
